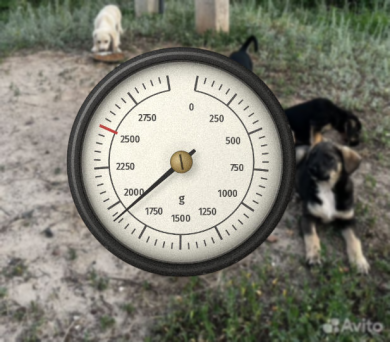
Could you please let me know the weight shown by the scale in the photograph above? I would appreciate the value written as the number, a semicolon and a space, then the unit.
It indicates 1925; g
